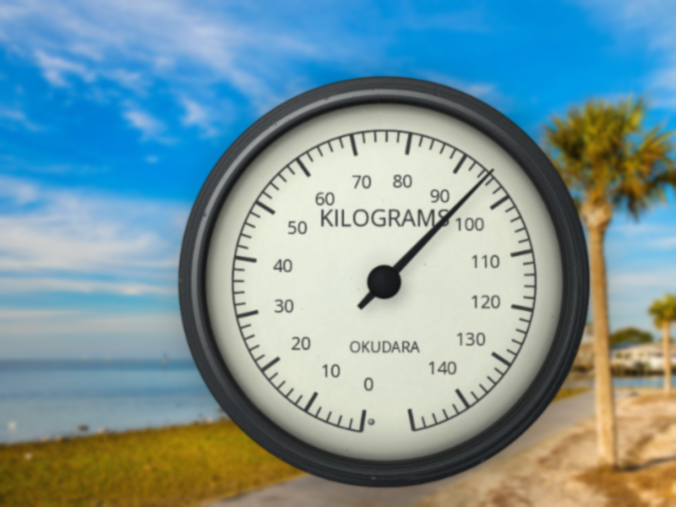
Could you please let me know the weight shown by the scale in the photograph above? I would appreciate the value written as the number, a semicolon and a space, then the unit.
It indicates 95; kg
